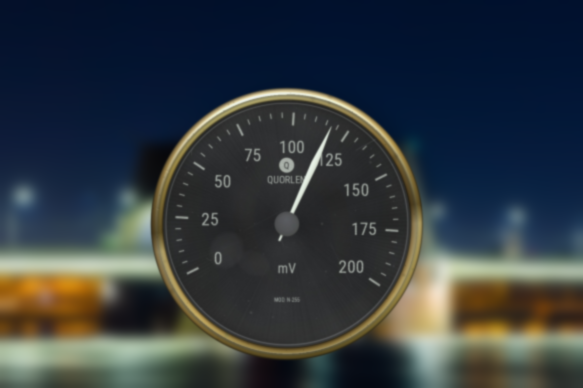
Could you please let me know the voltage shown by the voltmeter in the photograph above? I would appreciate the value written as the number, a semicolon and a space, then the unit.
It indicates 117.5; mV
